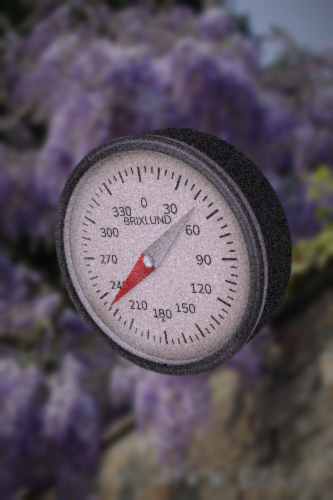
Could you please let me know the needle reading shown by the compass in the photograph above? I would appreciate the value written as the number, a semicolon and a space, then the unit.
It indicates 230; °
